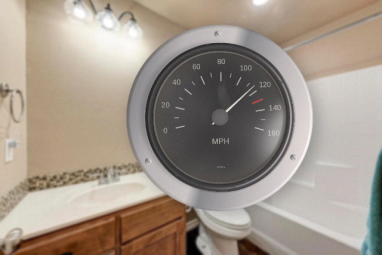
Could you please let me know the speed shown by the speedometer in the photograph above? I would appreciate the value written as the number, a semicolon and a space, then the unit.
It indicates 115; mph
